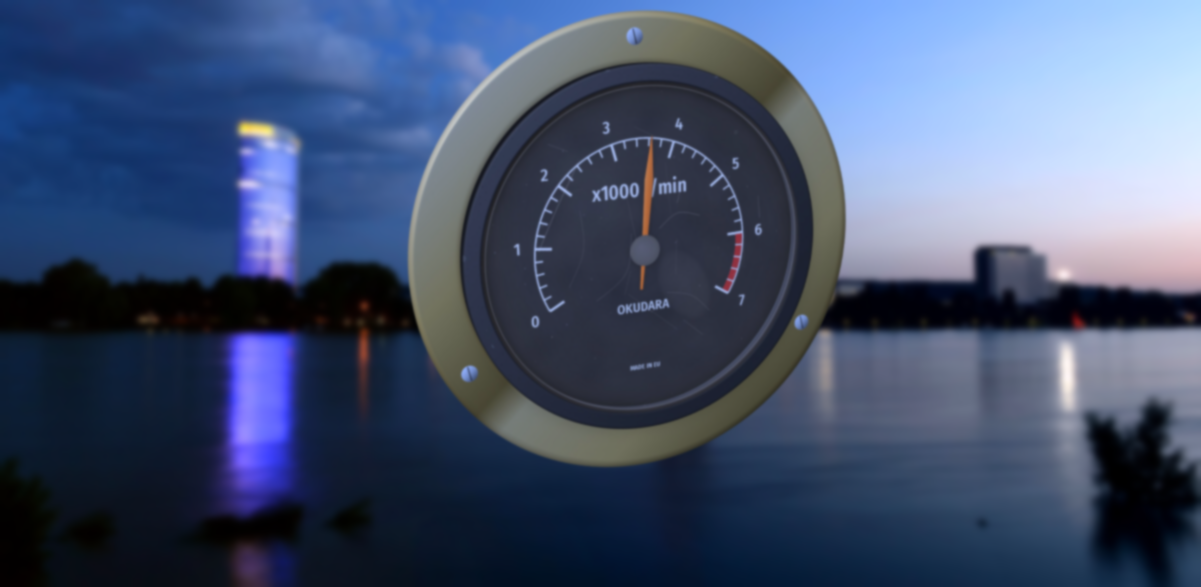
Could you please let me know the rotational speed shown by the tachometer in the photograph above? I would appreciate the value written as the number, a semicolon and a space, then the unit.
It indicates 3600; rpm
